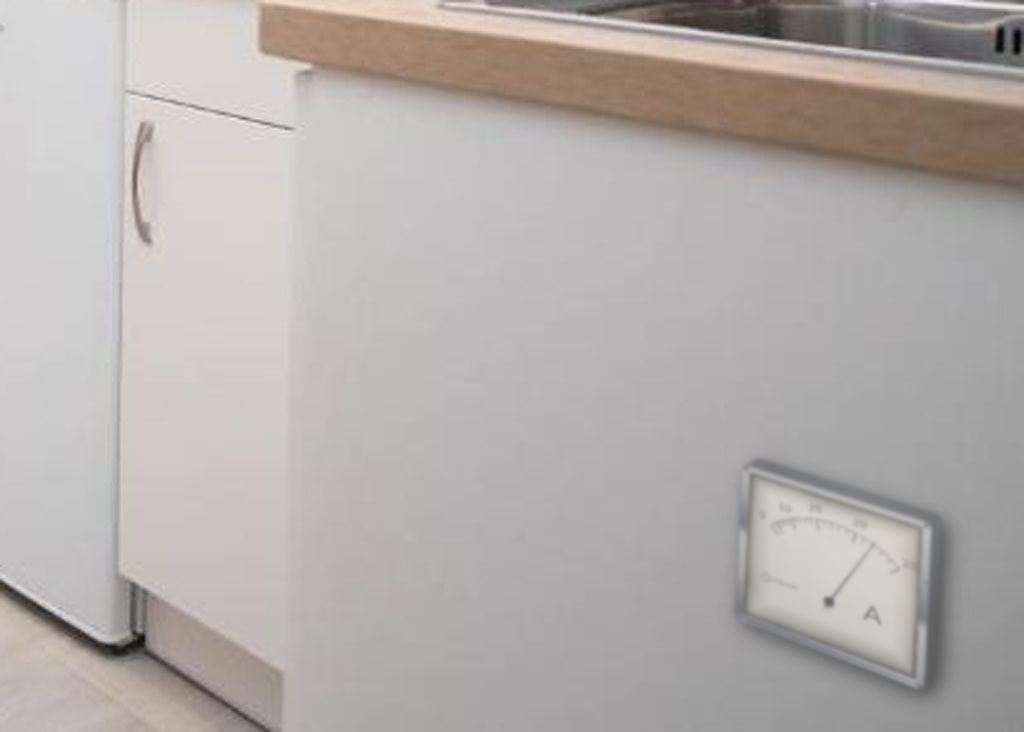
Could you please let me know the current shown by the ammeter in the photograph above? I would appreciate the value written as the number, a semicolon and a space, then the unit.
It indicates 22; A
